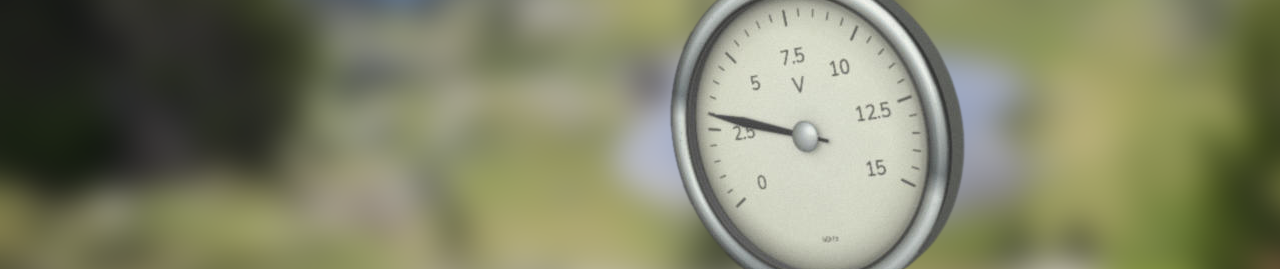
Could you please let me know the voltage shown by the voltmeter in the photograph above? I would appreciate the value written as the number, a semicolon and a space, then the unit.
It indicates 3; V
